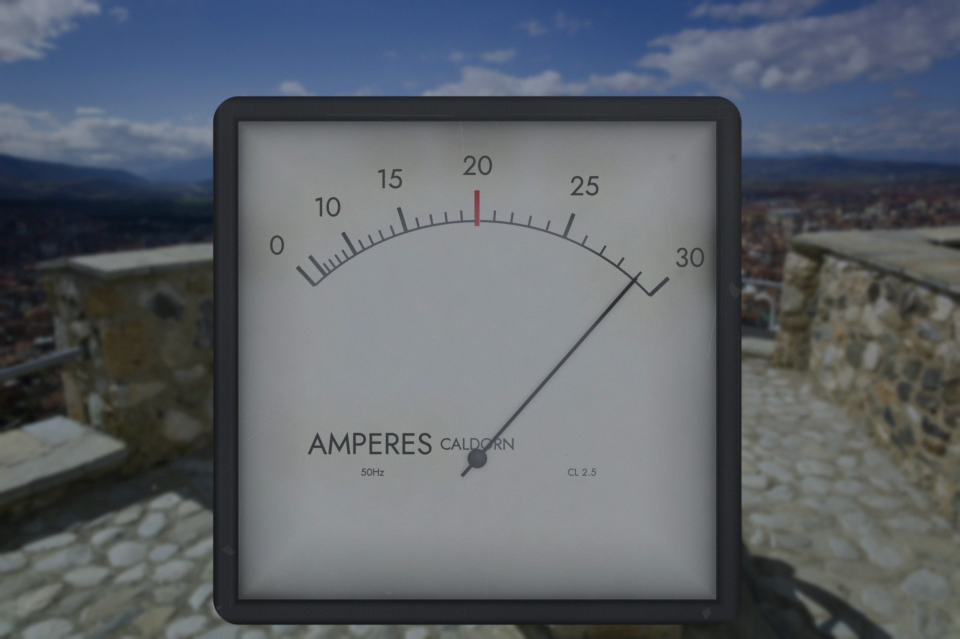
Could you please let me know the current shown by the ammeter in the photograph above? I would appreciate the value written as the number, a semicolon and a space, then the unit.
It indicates 29; A
